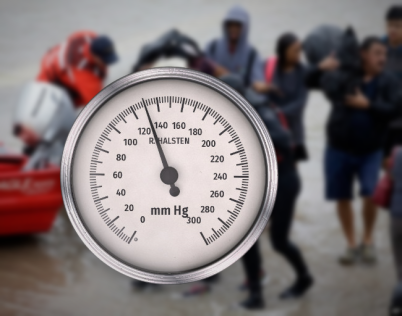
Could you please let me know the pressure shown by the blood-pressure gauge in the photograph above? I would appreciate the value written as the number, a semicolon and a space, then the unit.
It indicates 130; mmHg
